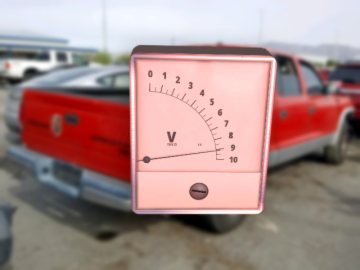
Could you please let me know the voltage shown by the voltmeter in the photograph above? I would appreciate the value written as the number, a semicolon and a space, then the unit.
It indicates 9; V
